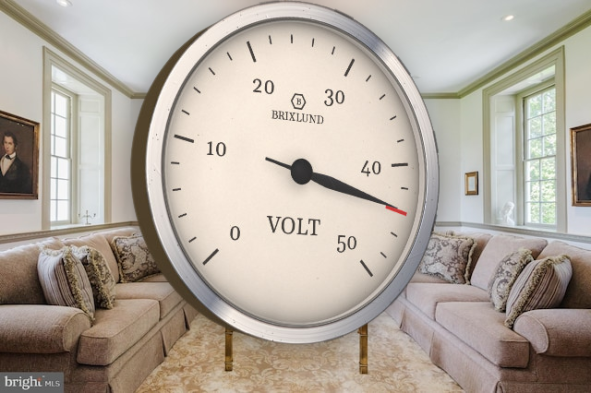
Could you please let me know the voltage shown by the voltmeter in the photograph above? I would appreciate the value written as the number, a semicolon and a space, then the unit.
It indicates 44; V
